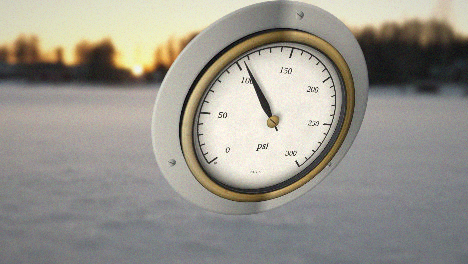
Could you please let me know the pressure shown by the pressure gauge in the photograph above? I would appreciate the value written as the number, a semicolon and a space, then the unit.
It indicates 105; psi
